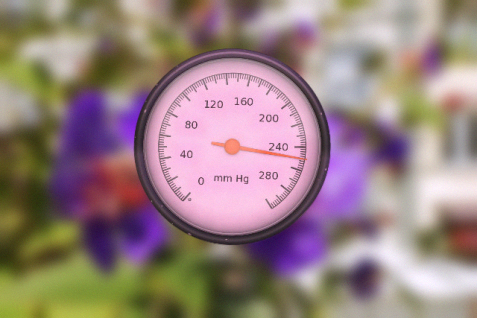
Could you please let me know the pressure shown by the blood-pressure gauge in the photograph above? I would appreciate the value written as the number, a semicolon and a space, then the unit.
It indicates 250; mmHg
